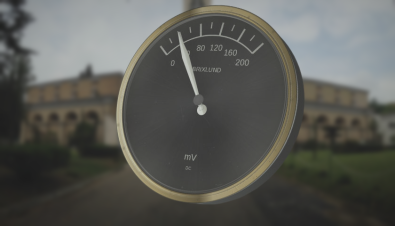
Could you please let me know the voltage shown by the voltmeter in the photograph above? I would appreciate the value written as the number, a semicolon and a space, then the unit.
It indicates 40; mV
